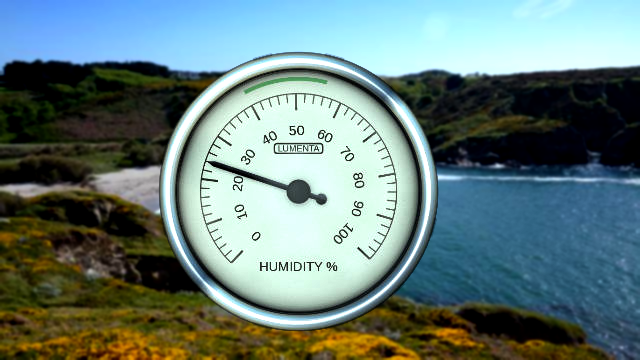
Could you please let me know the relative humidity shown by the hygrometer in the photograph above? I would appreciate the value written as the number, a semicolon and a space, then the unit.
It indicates 24; %
